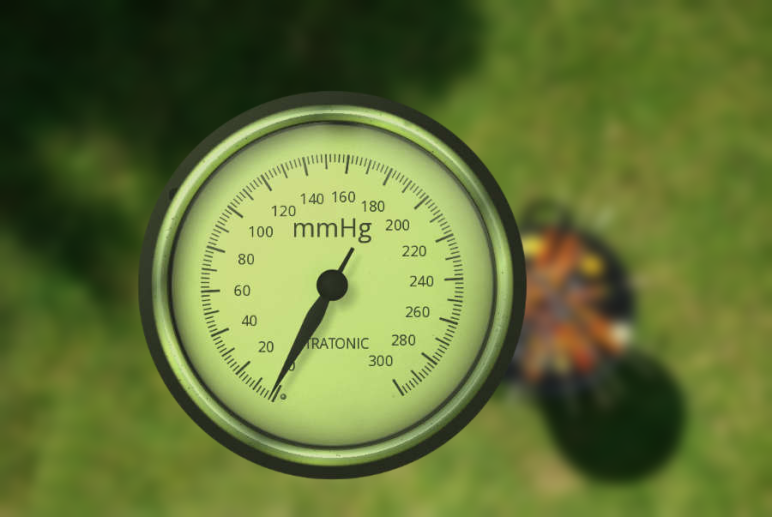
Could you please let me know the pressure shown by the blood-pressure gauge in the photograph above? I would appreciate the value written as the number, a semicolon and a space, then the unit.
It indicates 2; mmHg
